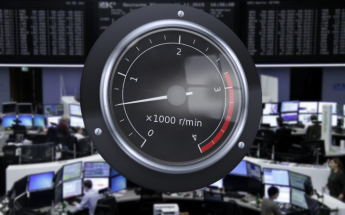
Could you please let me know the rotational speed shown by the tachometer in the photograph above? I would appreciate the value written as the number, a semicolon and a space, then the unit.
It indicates 600; rpm
